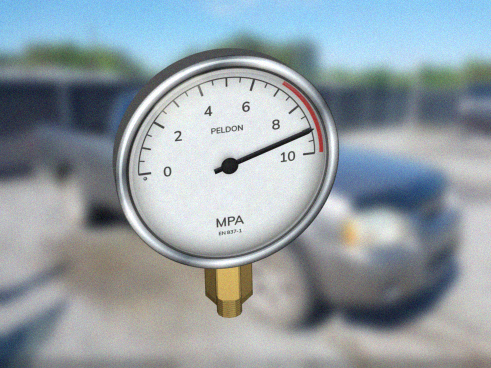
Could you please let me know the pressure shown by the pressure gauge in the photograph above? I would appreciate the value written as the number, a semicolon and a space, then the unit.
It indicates 9; MPa
